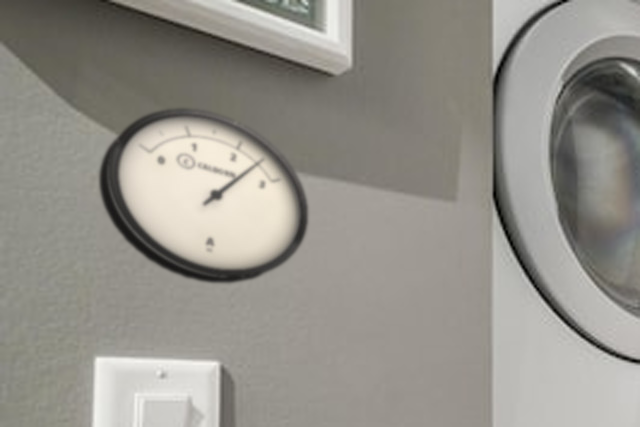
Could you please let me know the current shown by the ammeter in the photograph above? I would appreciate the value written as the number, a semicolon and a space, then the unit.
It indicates 2.5; A
